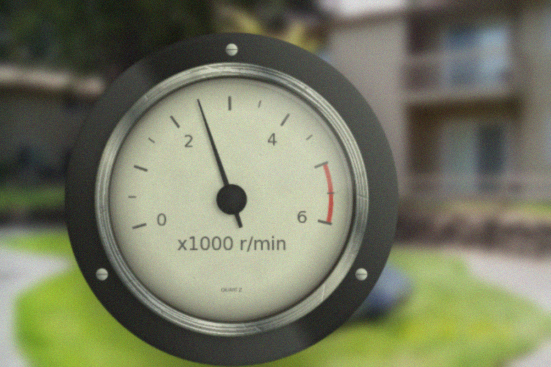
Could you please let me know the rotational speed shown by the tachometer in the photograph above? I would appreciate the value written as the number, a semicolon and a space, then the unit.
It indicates 2500; rpm
